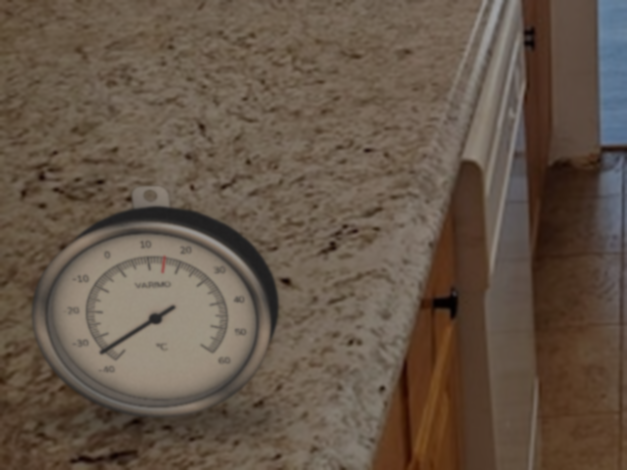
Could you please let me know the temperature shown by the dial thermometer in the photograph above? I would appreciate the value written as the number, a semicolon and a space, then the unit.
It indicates -35; °C
